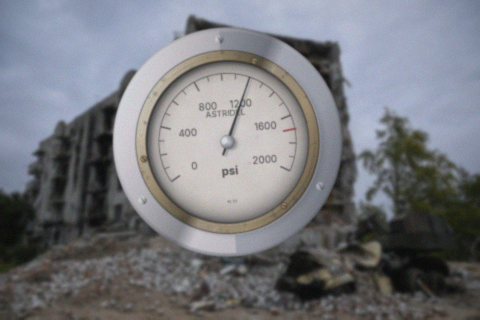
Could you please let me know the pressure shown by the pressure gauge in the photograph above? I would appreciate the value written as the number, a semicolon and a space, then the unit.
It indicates 1200; psi
